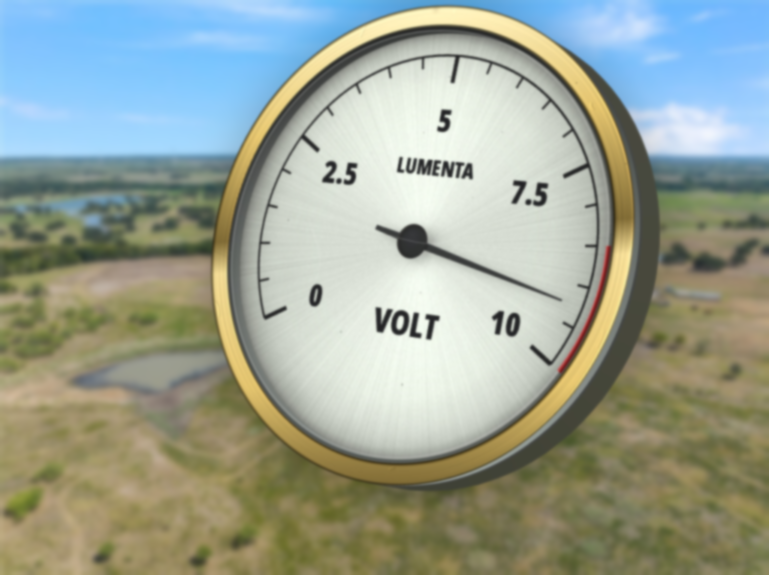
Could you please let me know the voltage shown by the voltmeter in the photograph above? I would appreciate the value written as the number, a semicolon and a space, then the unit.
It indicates 9.25; V
